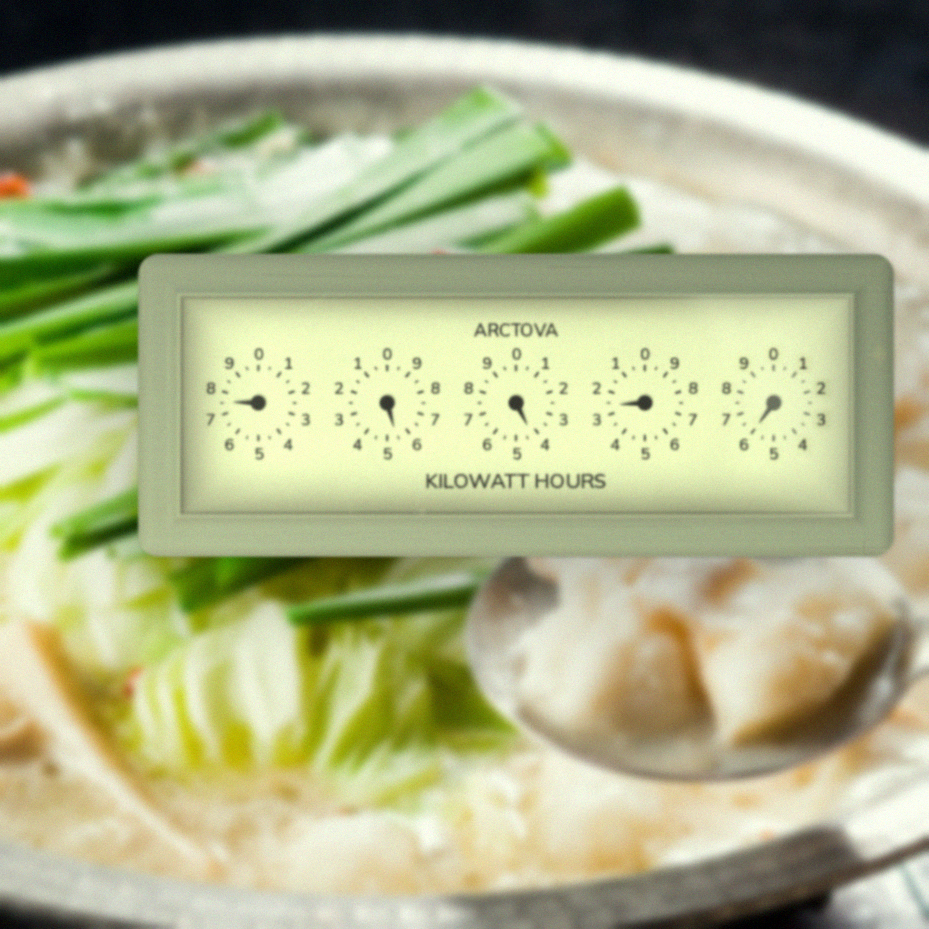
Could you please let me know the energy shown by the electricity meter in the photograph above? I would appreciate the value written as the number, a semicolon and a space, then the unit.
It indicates 75426; kWh
